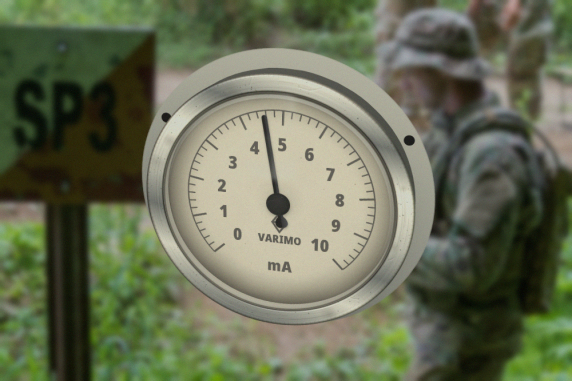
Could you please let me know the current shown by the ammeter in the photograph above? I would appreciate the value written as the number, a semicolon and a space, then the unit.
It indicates 4.6; mA
